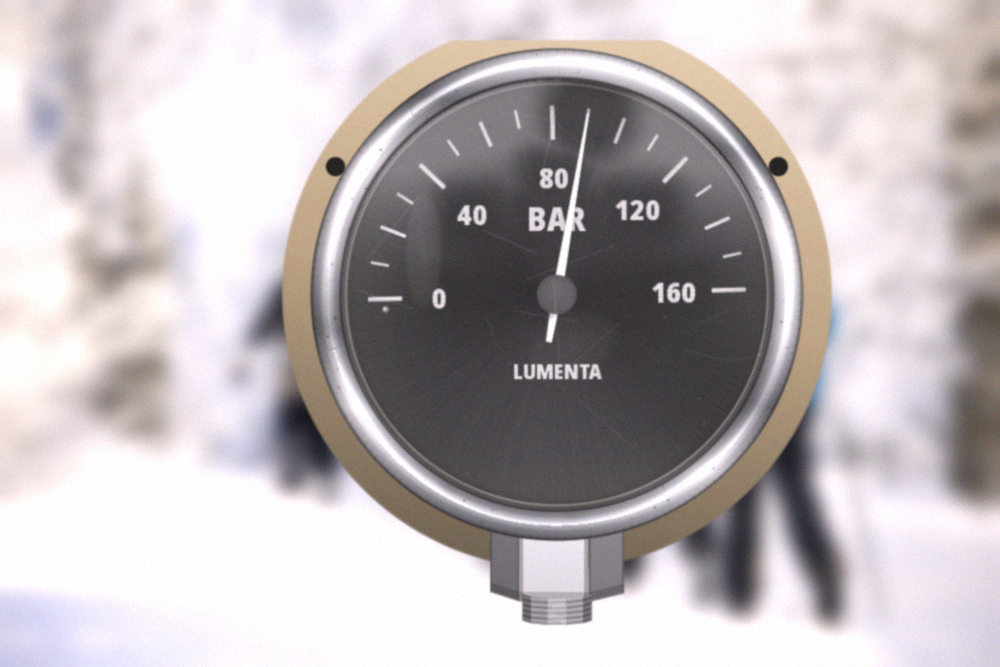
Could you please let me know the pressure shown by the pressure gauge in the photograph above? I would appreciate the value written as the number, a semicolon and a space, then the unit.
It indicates 90; bar
